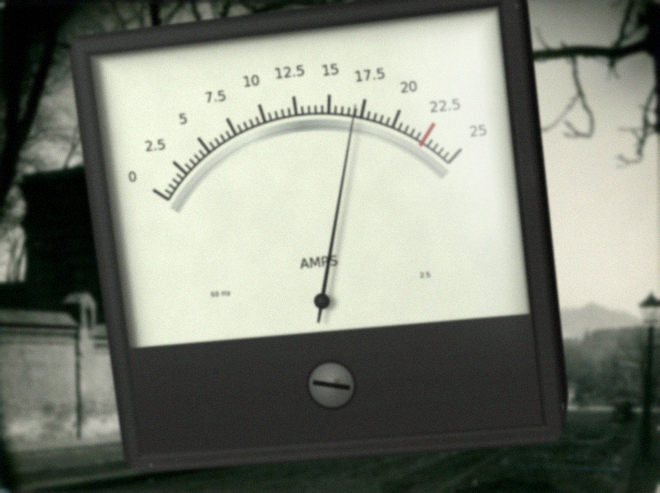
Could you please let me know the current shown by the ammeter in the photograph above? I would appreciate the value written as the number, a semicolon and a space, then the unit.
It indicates 17; A
